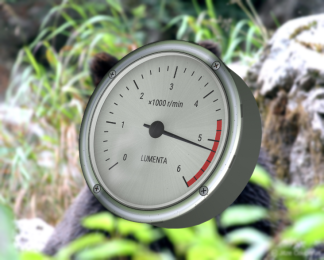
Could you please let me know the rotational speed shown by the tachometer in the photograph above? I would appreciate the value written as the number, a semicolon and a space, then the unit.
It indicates 5200; rpm
